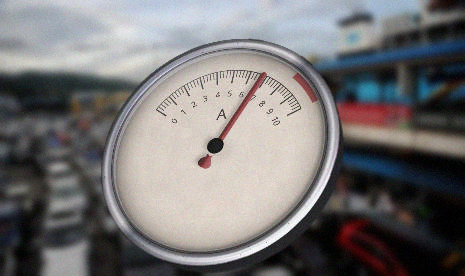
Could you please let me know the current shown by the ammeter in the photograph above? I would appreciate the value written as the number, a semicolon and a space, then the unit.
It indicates 7; A
